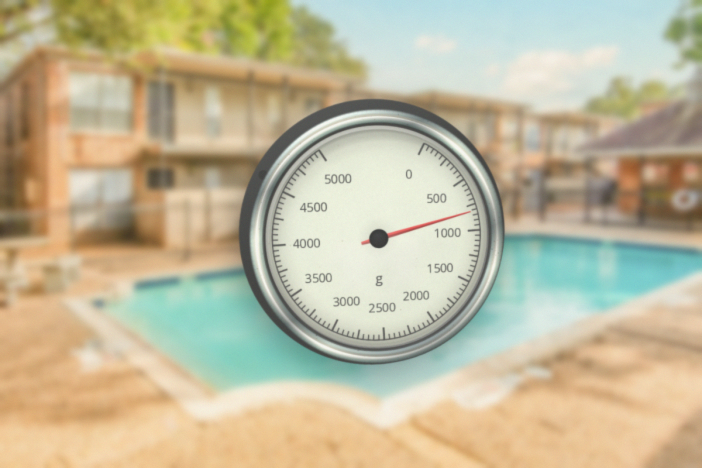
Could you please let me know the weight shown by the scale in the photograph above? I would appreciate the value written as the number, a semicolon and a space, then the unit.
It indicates 800; g
